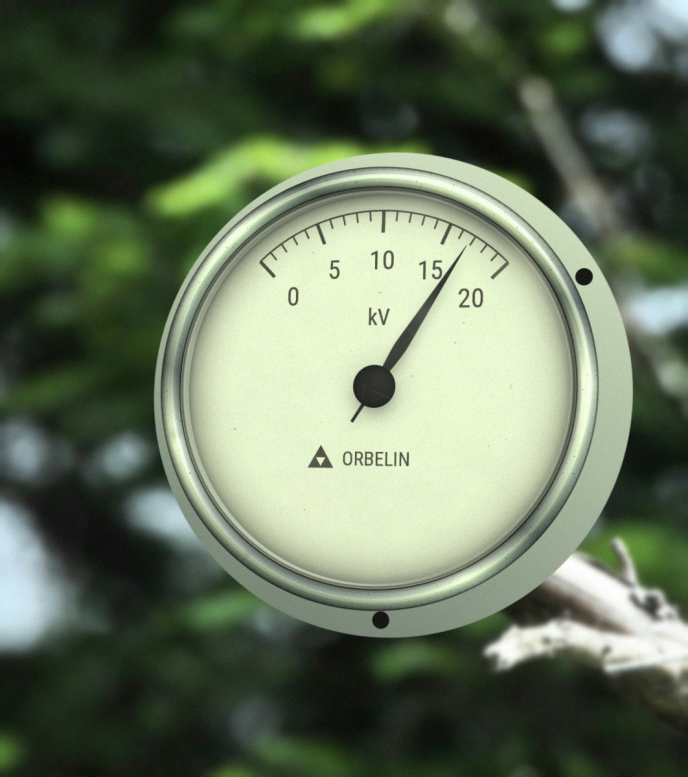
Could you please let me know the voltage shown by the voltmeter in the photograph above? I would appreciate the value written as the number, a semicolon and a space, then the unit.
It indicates 17; kV
